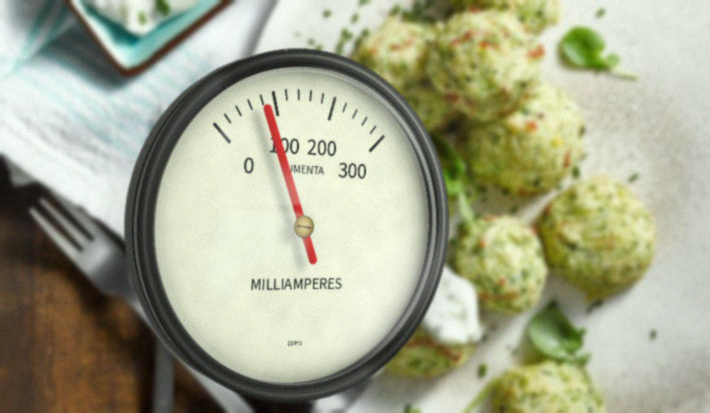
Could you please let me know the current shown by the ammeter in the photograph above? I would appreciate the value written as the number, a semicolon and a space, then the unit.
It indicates 80; mA
